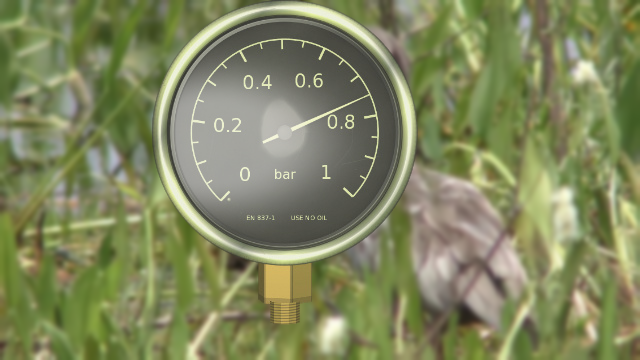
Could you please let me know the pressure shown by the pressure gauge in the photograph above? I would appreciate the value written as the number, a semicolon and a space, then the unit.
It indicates 0.75; bar
